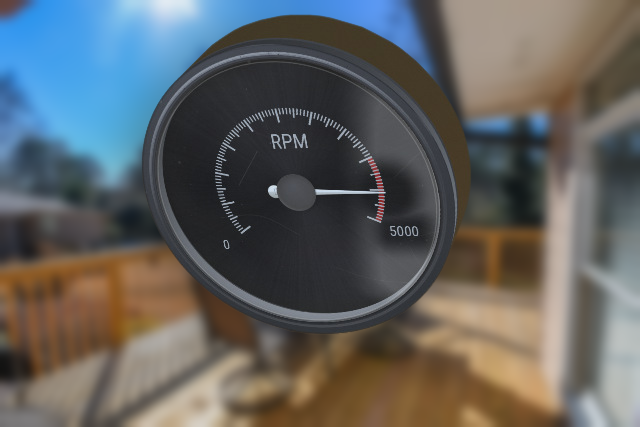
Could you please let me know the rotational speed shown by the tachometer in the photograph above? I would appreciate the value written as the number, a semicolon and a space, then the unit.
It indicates 4500; rpm
